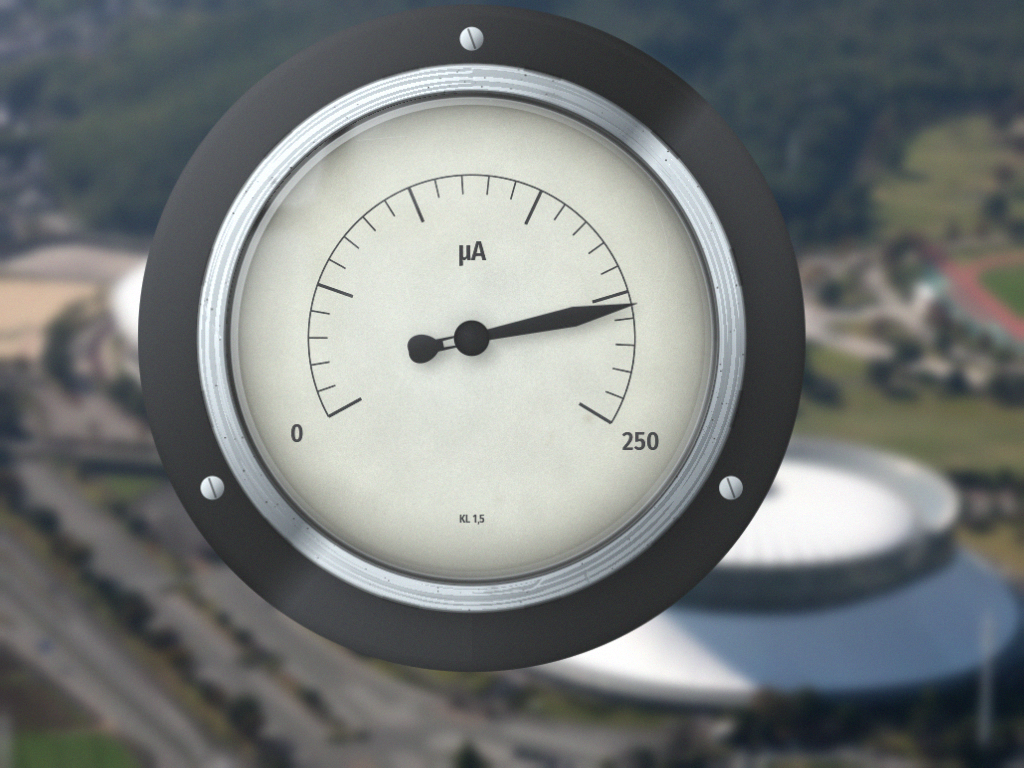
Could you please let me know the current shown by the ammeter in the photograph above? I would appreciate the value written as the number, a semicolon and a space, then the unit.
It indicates 205; µA
